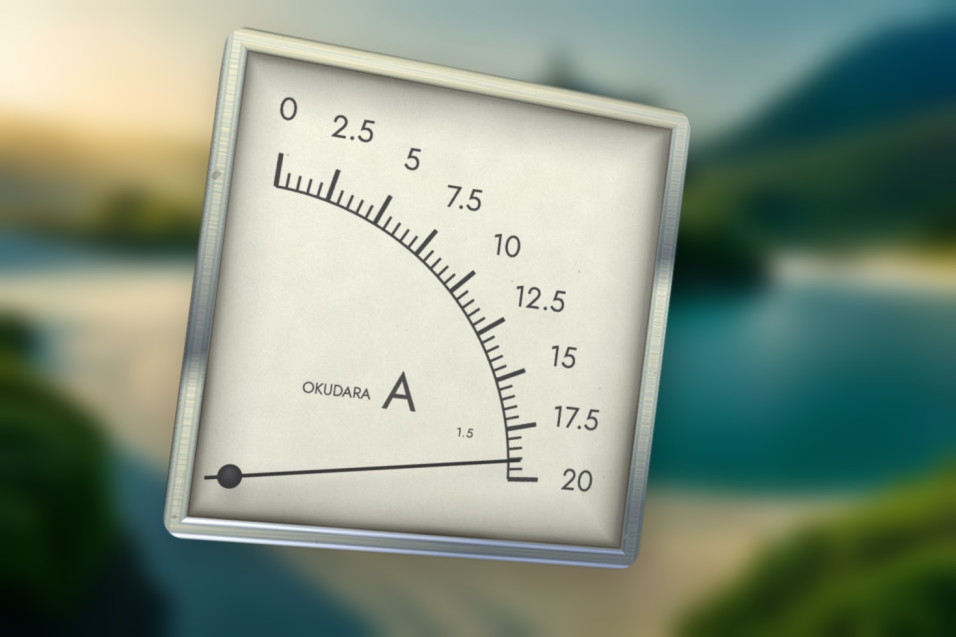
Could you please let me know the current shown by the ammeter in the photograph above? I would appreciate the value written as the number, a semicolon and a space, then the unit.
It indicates 19; A
